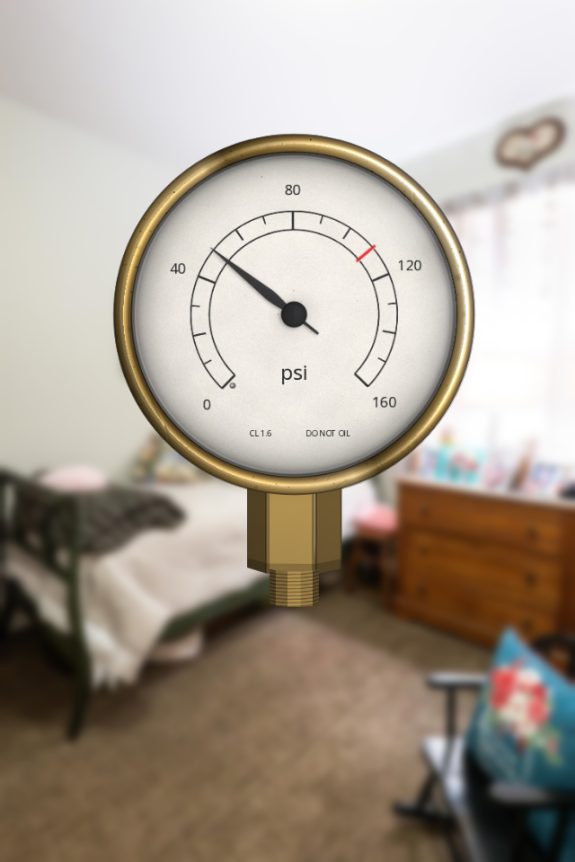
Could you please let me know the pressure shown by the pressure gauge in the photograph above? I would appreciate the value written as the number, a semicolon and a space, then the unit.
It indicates 50; psi
